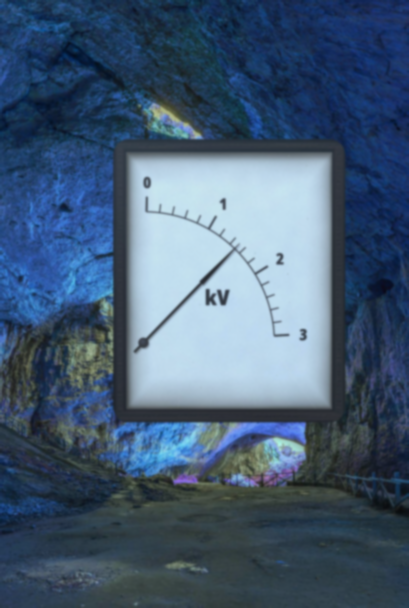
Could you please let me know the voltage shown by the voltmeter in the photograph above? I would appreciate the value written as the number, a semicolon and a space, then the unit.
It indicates 1.5; kV
